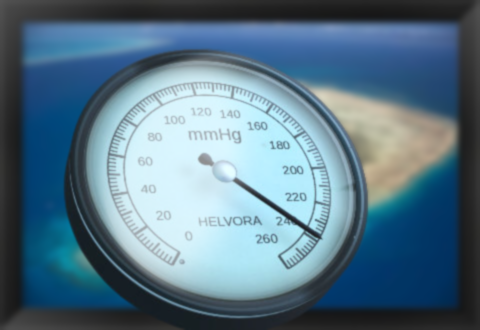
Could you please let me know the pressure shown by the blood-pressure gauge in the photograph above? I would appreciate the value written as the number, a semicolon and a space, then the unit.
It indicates 240; mmHg
